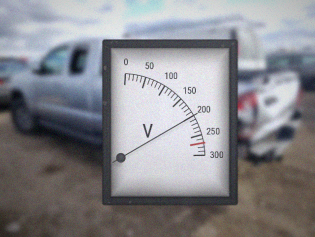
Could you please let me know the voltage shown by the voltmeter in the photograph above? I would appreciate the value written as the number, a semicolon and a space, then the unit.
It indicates 200; V
